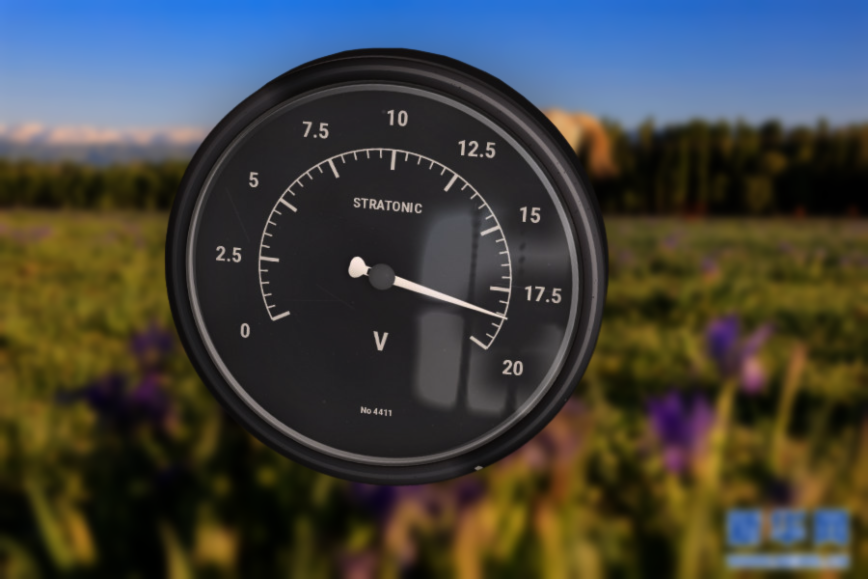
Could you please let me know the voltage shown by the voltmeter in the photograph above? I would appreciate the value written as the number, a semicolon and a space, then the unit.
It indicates 18.5; V
